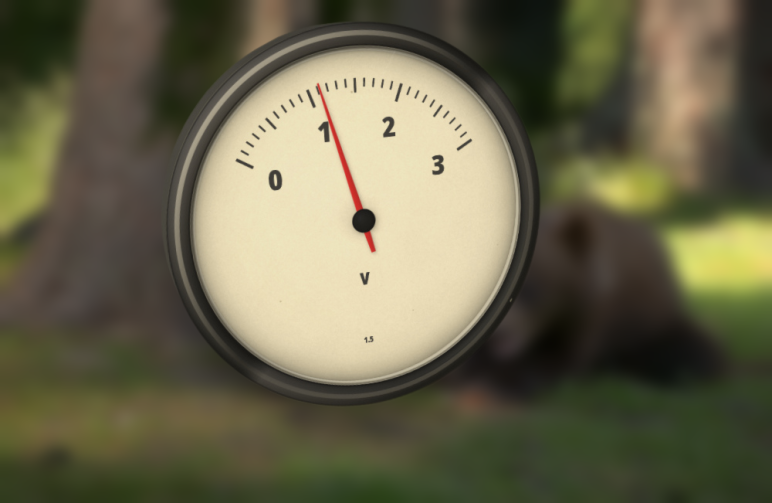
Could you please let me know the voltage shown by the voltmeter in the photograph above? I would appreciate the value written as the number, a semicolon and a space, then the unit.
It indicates 1.1; V
